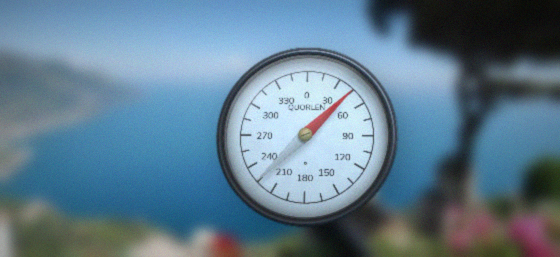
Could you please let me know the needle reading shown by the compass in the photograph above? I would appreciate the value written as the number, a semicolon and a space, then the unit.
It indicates 45; °
